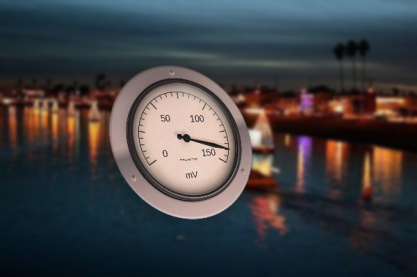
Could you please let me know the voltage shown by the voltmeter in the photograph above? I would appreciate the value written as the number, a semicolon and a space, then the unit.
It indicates 140; mV
